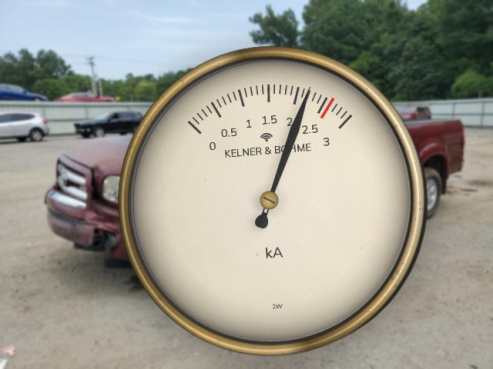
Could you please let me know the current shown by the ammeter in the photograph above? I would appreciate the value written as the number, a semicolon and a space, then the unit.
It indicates 2.2; kA
